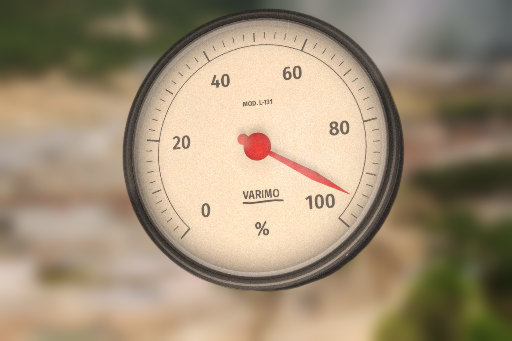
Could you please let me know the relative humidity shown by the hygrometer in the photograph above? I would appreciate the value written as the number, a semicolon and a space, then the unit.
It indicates 95; %
